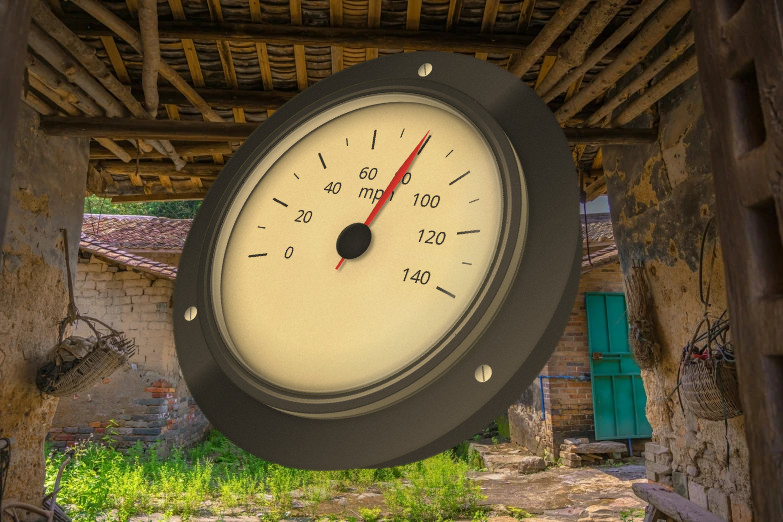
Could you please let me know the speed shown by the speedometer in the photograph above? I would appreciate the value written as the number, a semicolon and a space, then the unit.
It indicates 80; mph
